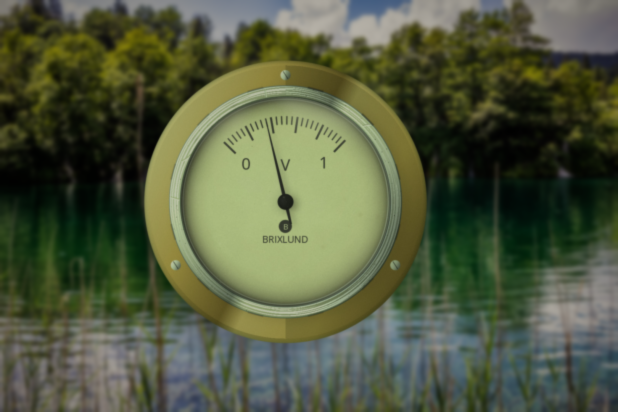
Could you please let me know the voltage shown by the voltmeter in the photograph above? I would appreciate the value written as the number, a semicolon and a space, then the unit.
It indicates 0.36; V
